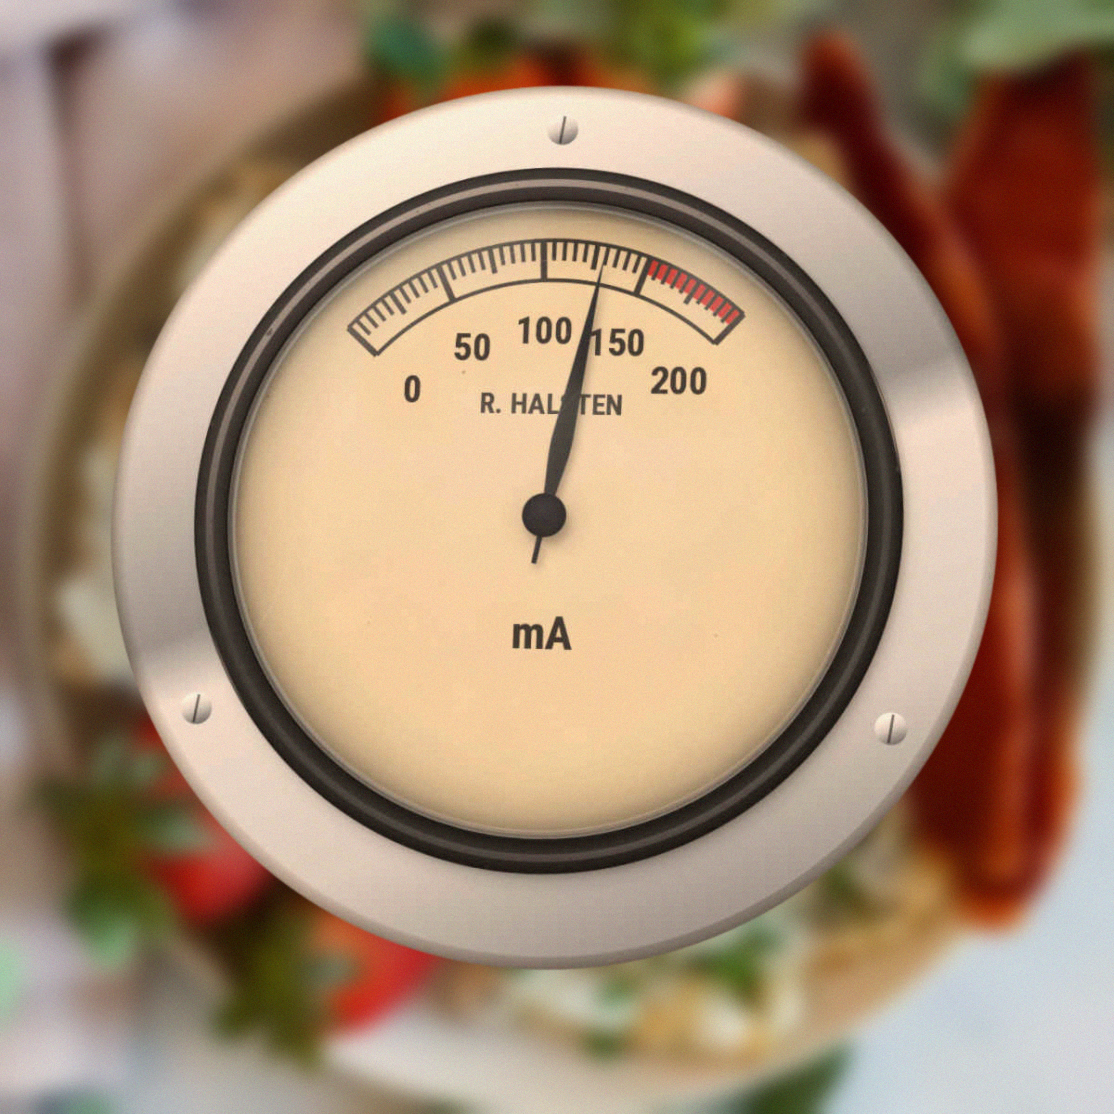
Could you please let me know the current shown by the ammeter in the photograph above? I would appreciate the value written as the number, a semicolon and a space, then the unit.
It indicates 130; mA
